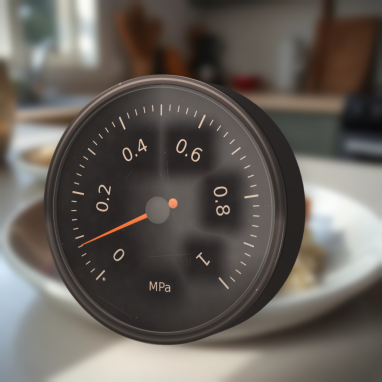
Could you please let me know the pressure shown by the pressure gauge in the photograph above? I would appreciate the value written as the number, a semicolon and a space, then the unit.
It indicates 0.08; MPa
